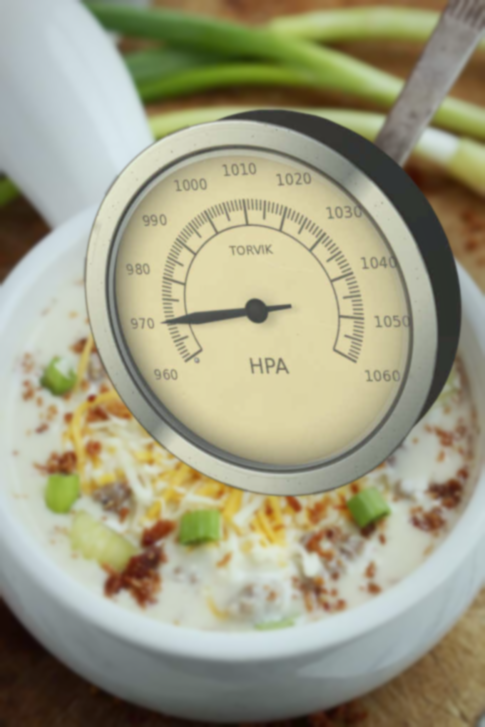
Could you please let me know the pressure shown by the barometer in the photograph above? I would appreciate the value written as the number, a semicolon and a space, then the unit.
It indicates 970; hPa
